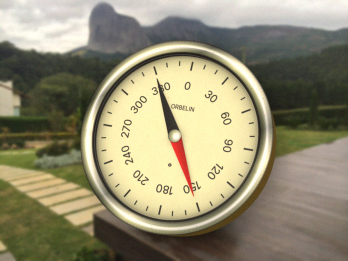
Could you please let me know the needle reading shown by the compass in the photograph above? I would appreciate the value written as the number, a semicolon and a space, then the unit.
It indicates 150; °
